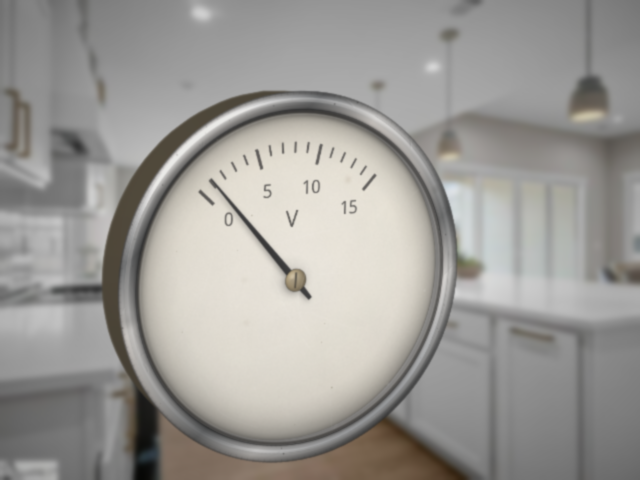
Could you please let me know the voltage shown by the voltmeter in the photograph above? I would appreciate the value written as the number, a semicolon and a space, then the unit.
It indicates 1; V
